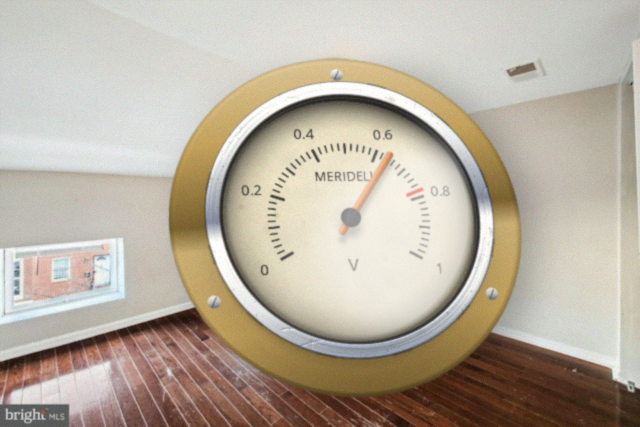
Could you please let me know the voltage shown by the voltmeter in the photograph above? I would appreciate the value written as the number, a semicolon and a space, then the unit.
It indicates 0.64; V
